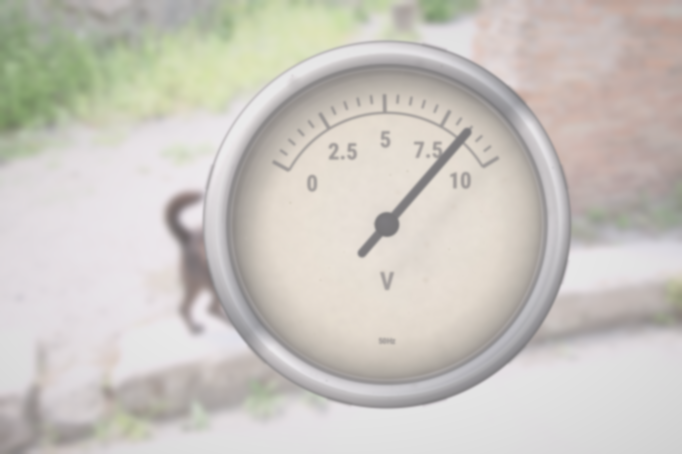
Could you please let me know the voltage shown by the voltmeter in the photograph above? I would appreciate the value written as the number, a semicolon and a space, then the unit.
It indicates 8.5; V
